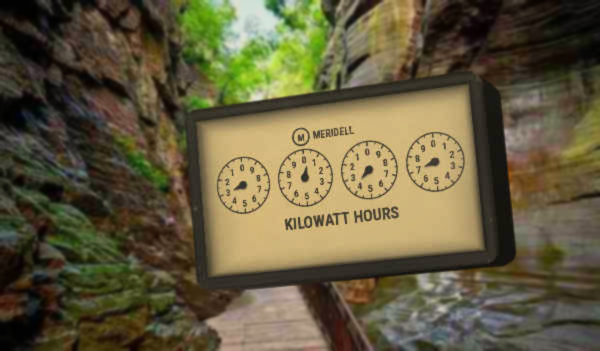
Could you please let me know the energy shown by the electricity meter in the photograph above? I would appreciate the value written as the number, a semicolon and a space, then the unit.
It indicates 3037; kWh
